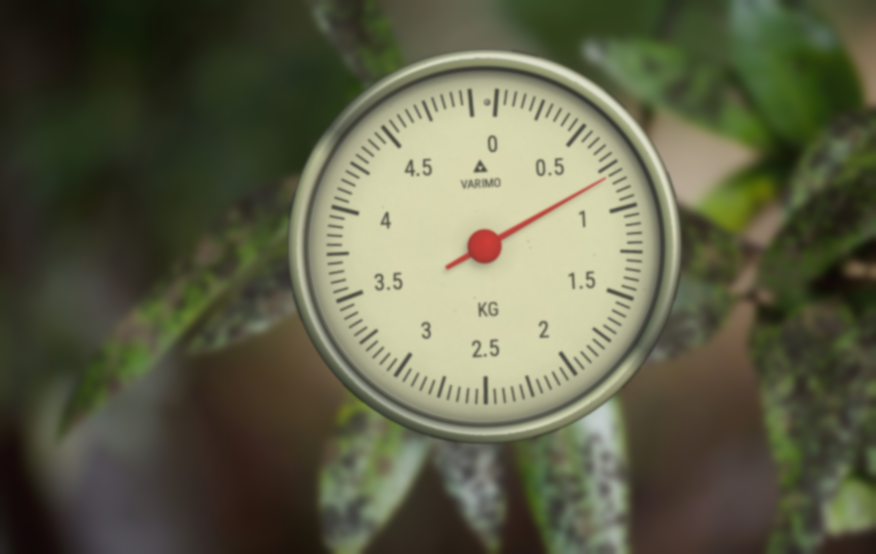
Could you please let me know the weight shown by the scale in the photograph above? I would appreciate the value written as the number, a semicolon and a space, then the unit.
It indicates 0.8; kg
